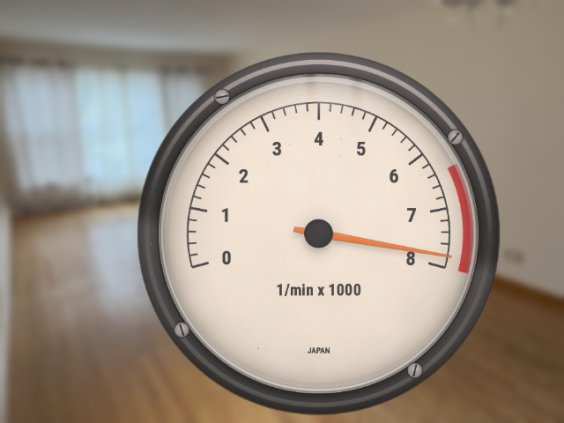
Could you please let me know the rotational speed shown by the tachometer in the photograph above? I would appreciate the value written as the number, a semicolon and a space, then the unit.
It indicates 7800; rpm
